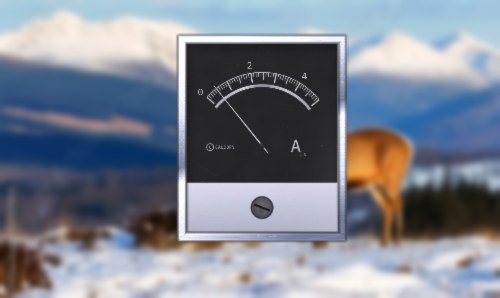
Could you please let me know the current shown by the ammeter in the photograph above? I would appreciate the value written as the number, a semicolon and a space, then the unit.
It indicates 0.5; A
